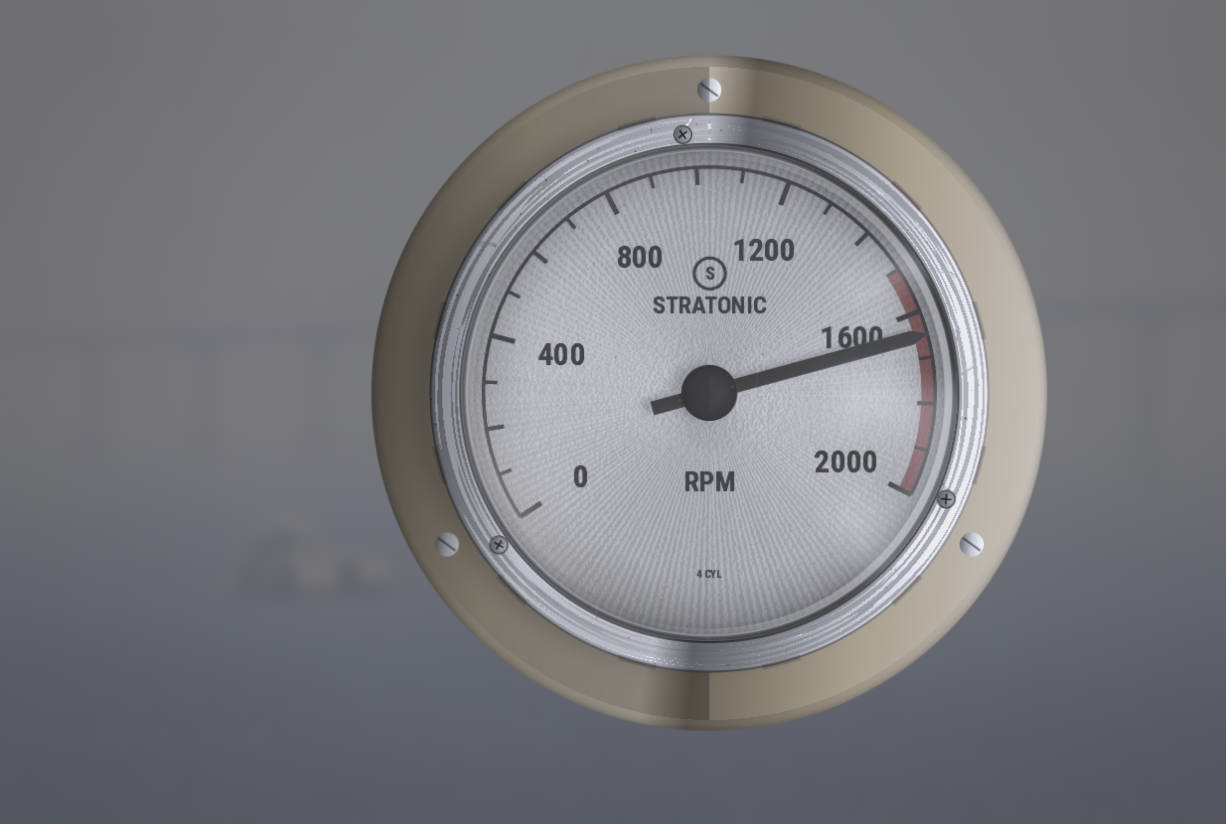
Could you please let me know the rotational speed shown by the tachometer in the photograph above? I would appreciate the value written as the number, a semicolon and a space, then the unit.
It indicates 1650; rpm
